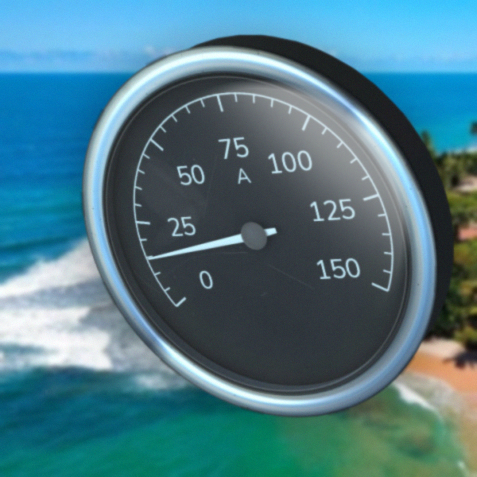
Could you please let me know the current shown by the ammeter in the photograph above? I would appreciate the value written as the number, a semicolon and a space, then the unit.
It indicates 15; A
